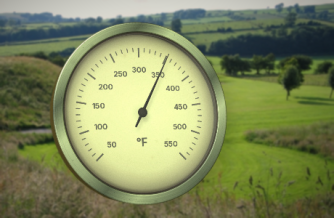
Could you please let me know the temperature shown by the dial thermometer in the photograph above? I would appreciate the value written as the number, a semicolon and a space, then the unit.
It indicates 350; °F
